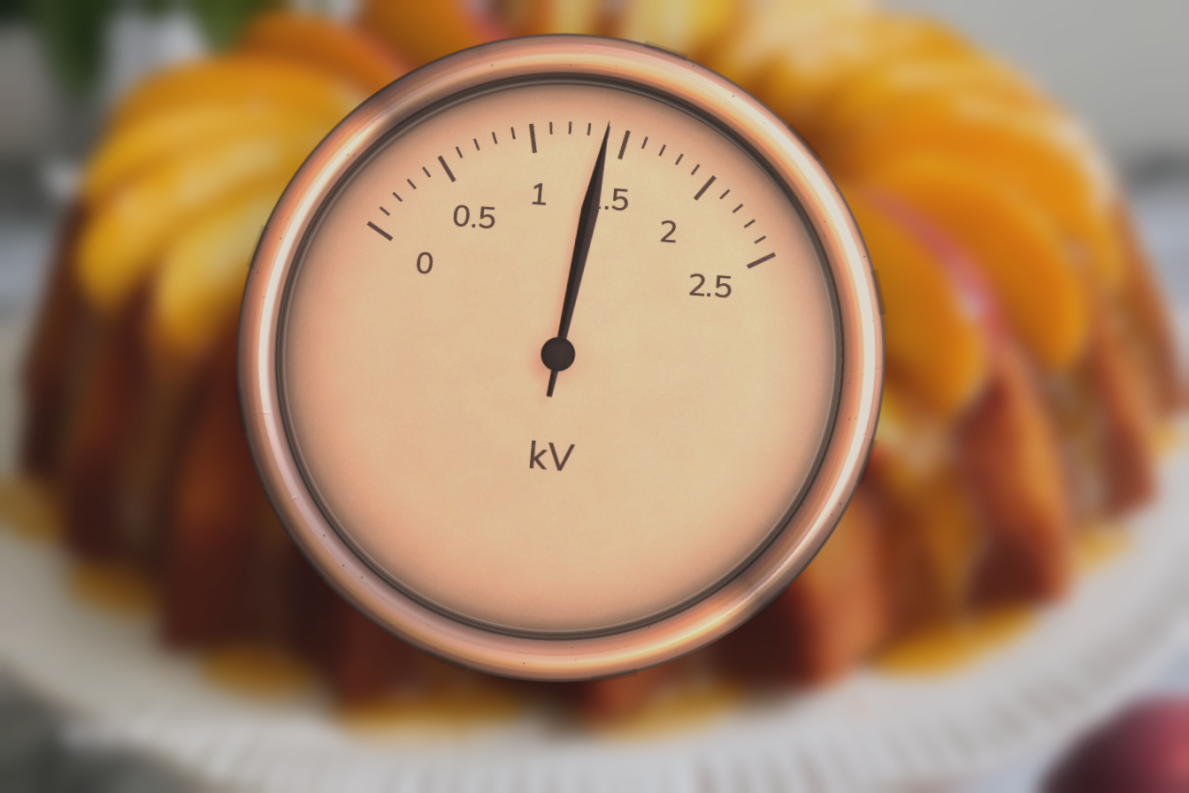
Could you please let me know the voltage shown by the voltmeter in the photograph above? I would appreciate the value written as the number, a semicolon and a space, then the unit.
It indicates 1.4; kV
